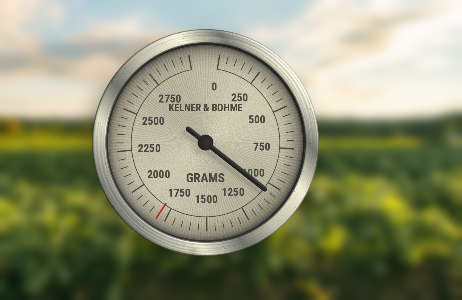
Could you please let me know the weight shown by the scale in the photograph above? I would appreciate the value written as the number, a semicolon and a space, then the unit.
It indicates 1050; g
